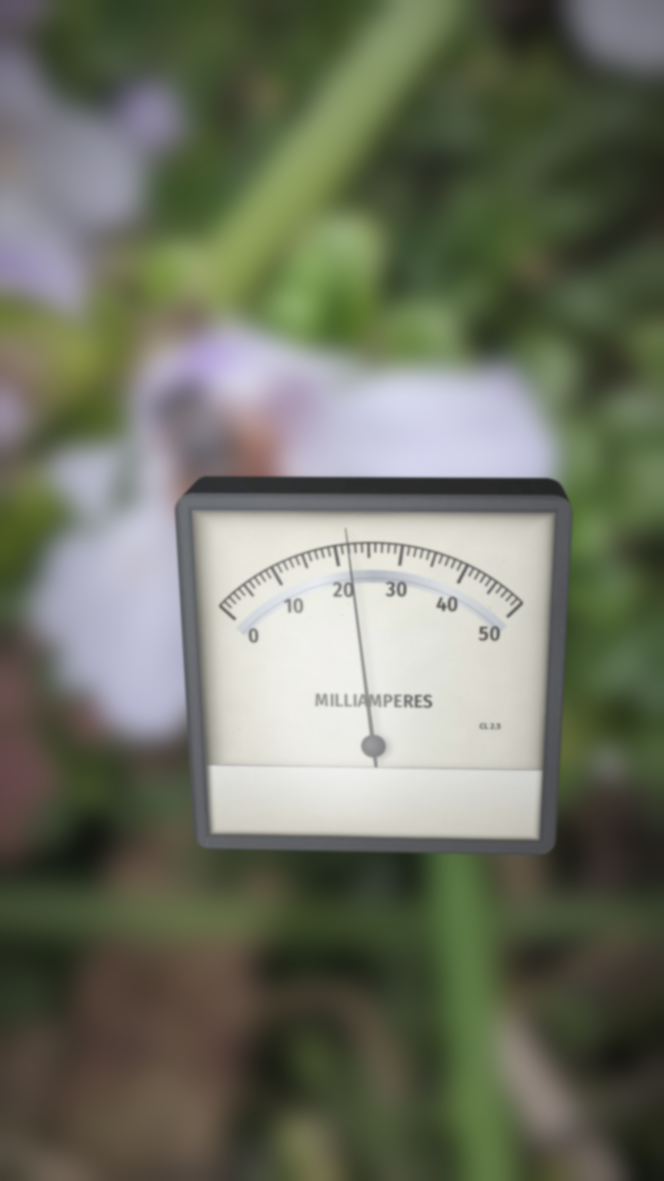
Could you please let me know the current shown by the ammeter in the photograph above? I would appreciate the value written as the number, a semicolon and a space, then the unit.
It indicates 22; mA
